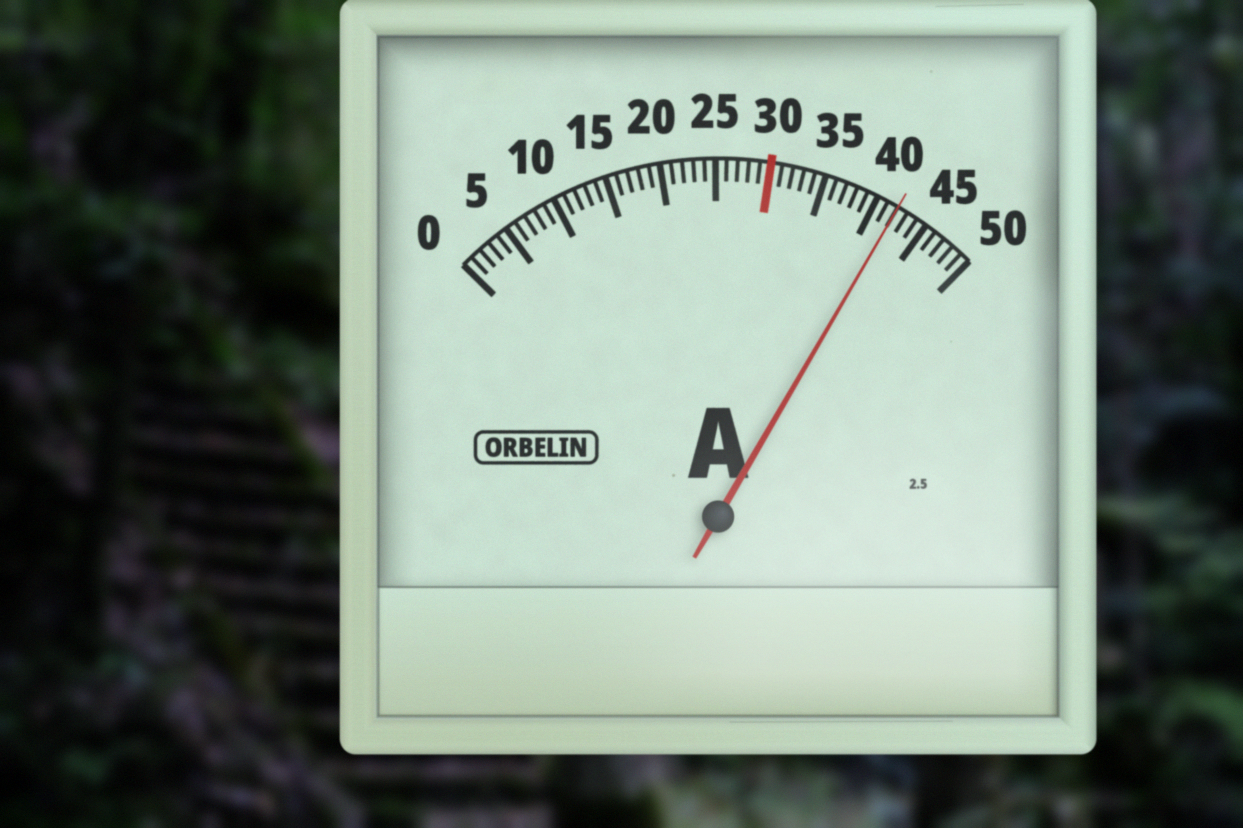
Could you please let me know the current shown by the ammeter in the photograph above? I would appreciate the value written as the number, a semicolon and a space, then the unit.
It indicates 42; A
